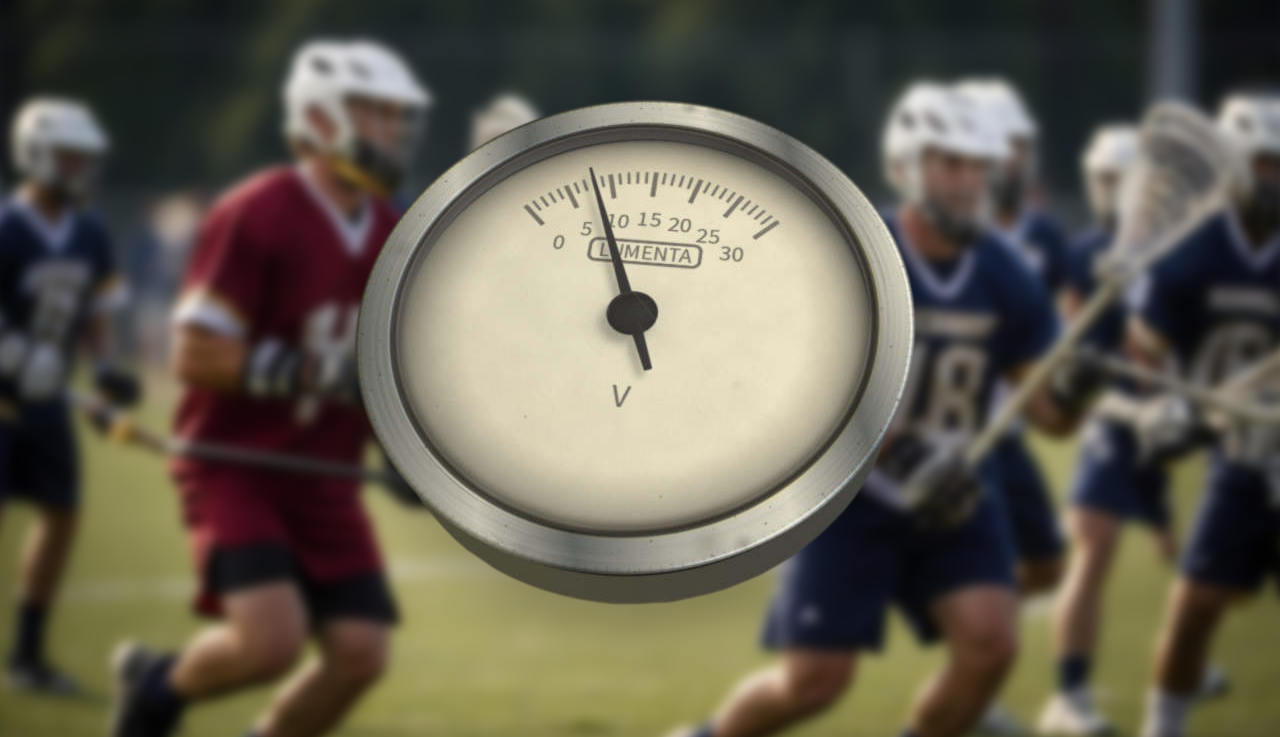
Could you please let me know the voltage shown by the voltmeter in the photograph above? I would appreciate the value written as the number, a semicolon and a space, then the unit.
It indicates 8; V
